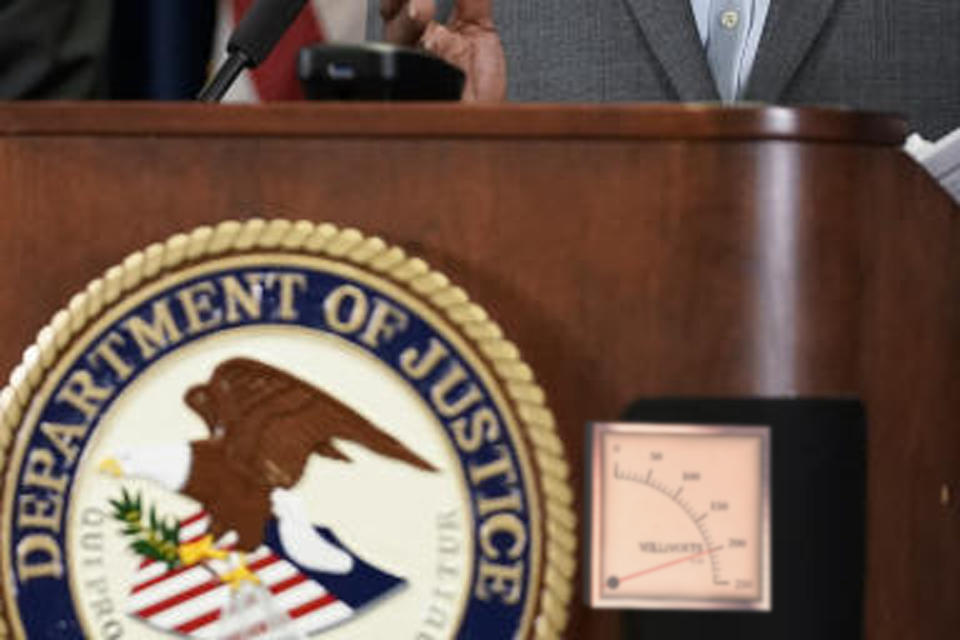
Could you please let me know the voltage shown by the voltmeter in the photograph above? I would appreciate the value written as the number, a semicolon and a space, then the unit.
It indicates 200; mV
